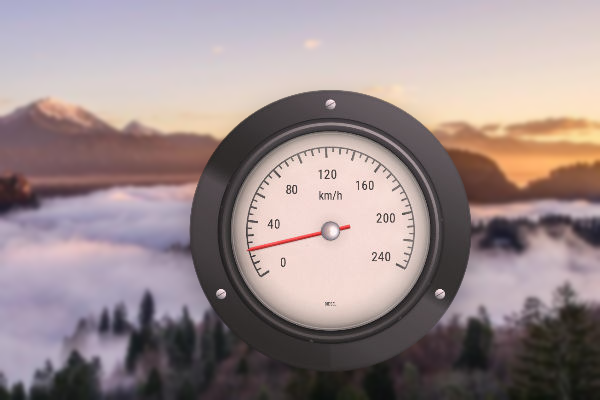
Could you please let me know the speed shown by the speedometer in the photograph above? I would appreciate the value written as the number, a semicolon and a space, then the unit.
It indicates 20; km/h
